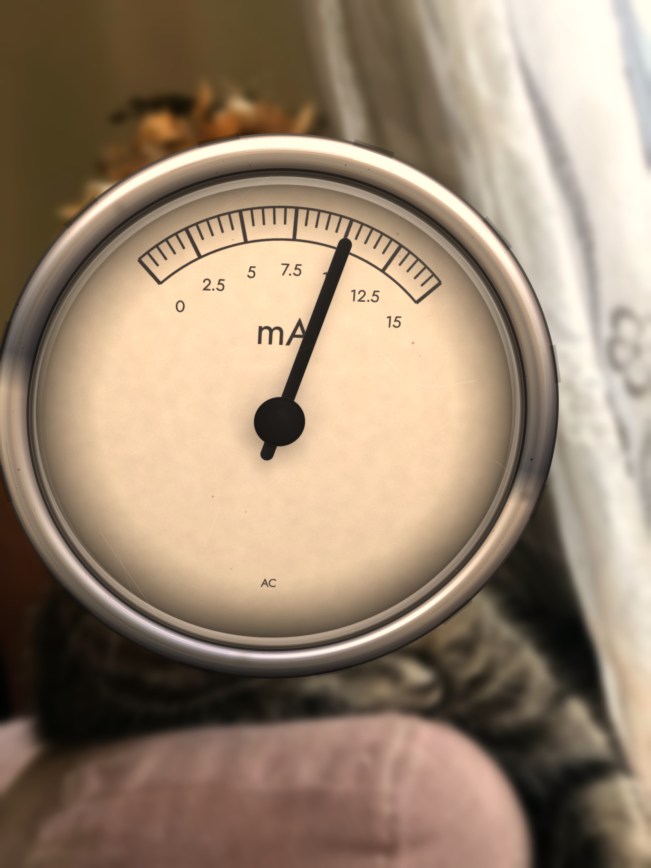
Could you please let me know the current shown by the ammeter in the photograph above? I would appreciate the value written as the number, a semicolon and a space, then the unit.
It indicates 10; mA
